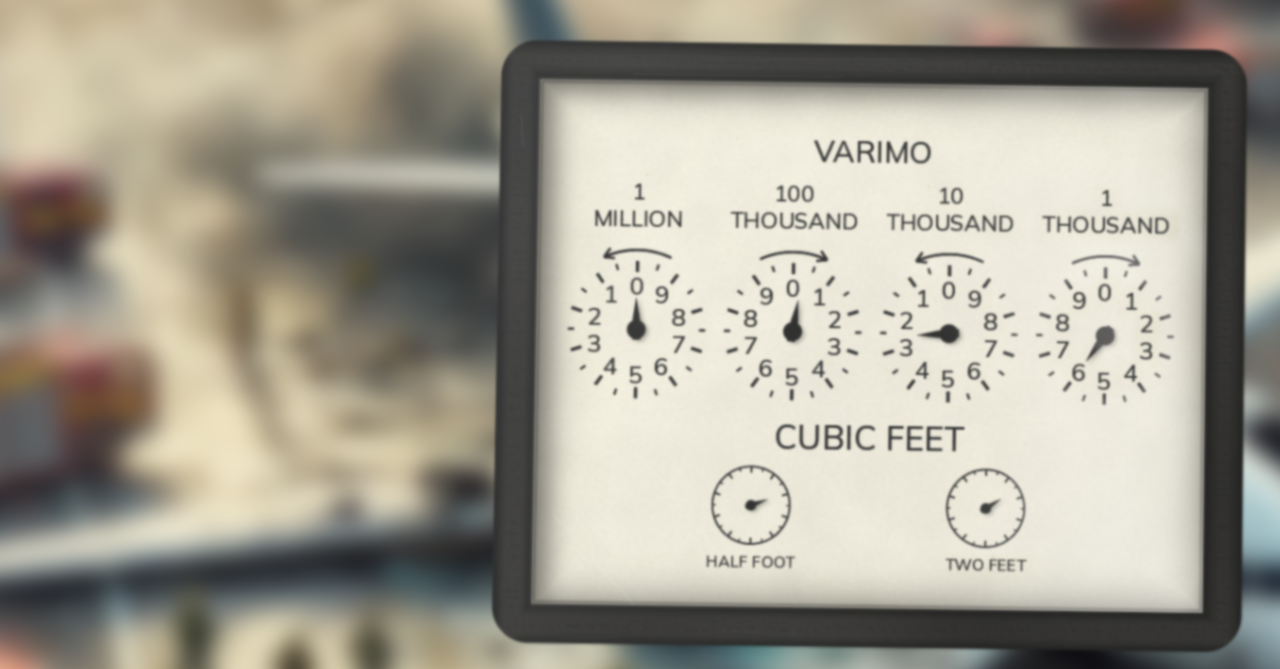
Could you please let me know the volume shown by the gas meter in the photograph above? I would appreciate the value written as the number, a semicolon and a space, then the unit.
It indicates 2600; ft³
